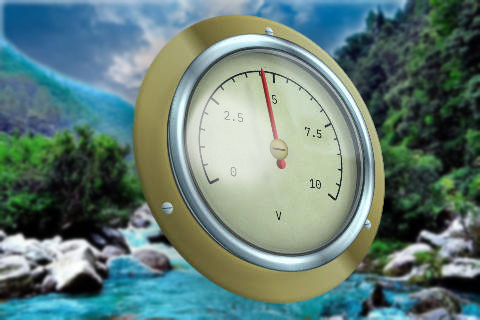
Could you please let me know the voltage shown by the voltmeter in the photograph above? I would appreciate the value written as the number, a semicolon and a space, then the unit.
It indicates 4.5; V
